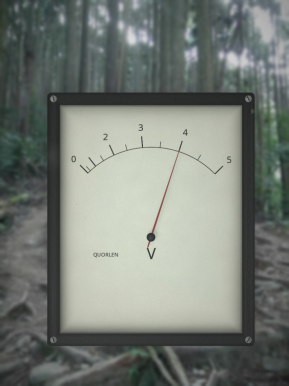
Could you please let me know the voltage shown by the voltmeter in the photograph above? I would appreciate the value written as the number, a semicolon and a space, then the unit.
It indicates 4; V
